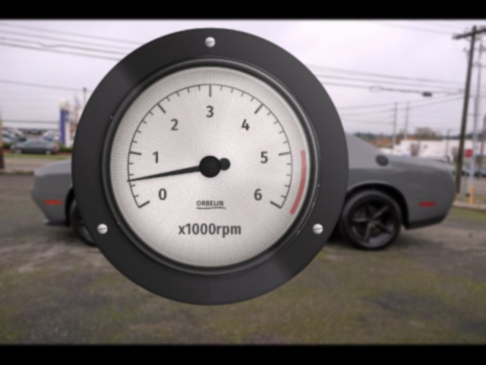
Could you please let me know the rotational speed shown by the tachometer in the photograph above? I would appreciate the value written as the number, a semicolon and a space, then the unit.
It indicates 500; rpm
